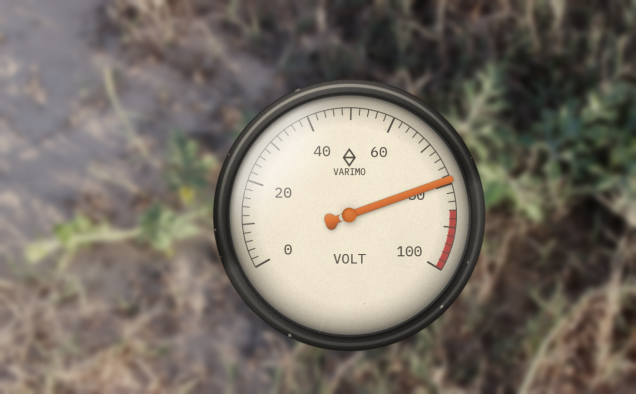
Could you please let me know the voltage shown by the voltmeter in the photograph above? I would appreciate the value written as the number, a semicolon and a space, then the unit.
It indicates 79; V
